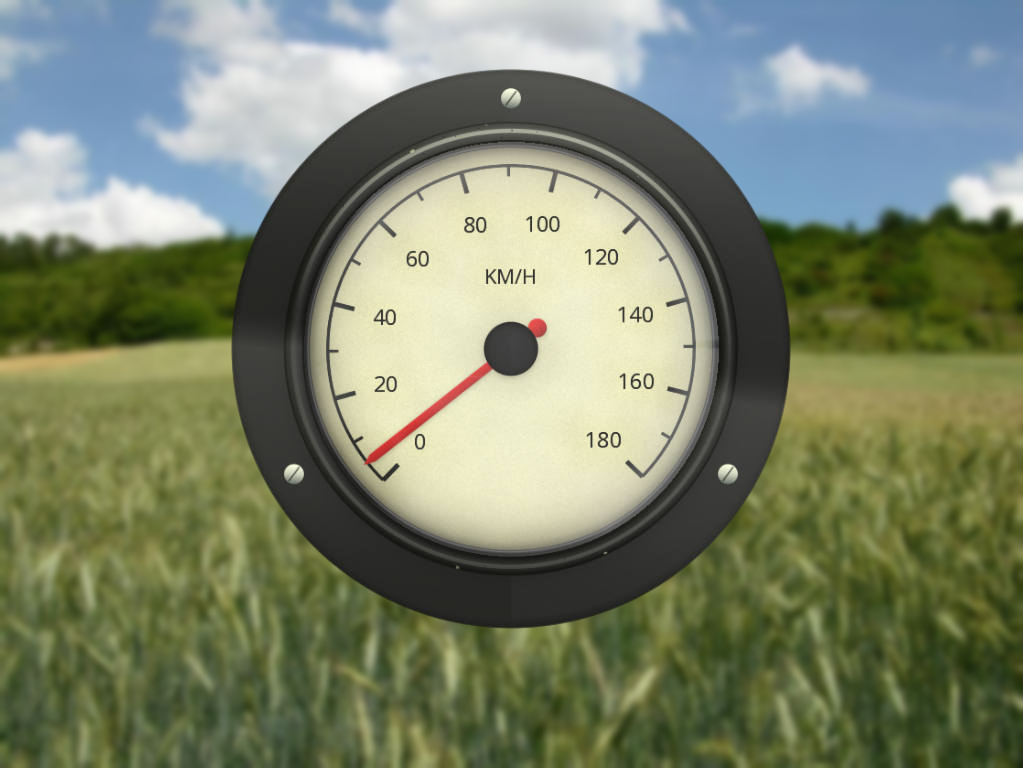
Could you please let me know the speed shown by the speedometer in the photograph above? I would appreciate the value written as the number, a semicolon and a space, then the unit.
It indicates 5; km/h
